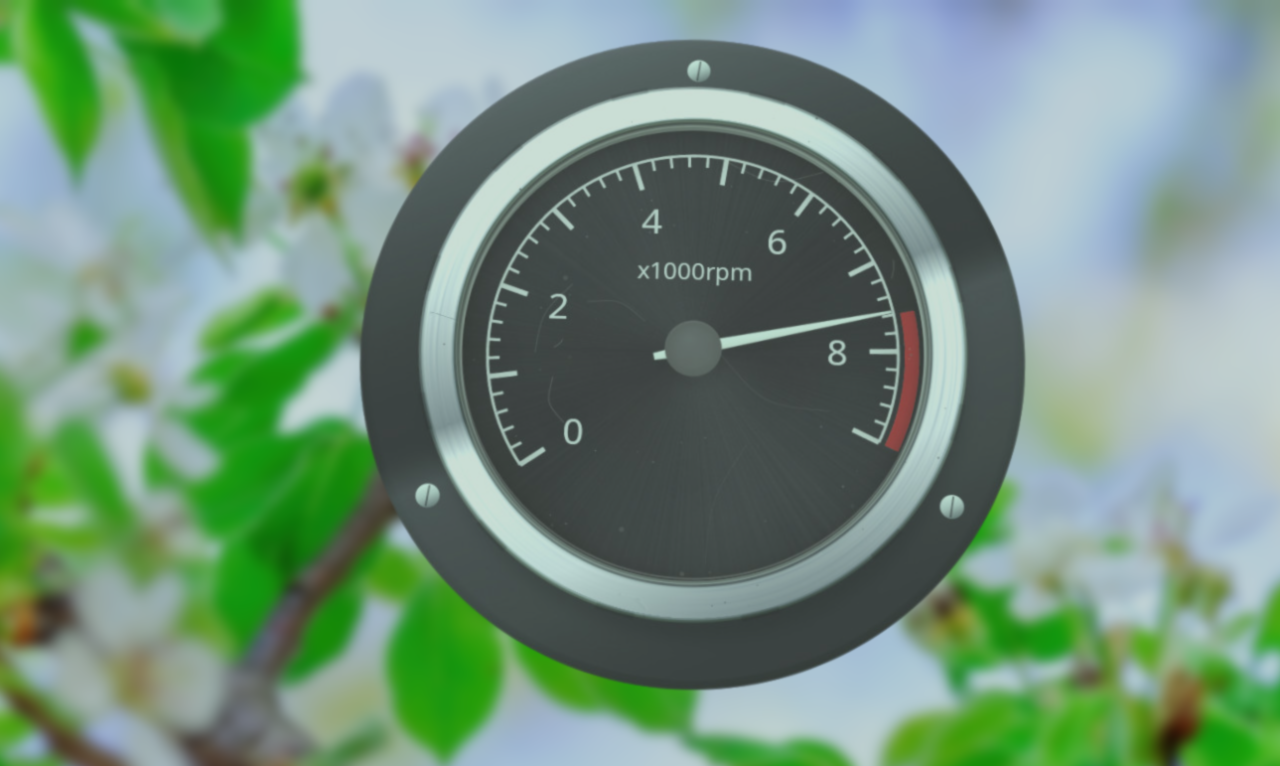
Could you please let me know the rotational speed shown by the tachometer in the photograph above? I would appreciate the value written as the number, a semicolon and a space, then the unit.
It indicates 7600; rpm
